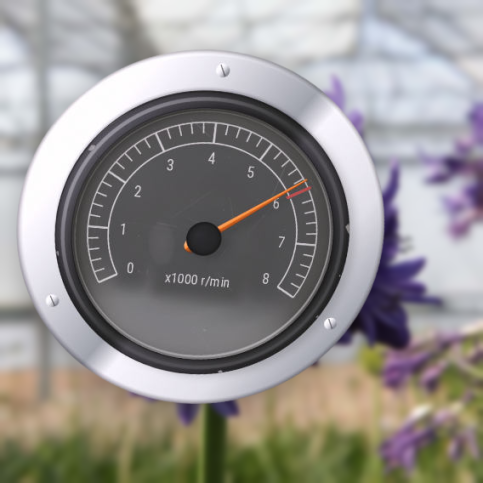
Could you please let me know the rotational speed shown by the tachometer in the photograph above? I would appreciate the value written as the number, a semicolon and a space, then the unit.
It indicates 5800; rpm
